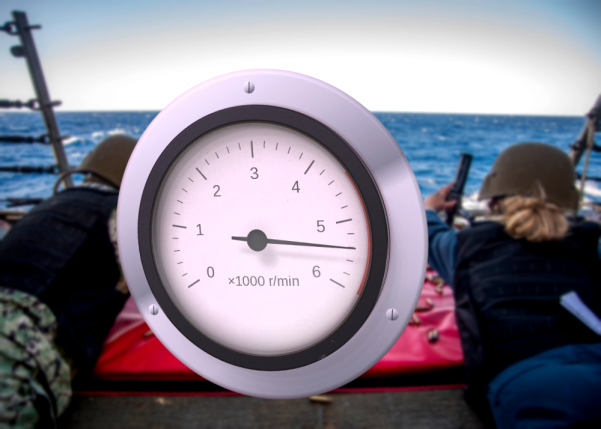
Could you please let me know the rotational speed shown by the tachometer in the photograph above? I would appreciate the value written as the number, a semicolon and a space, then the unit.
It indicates 5400; rpm
